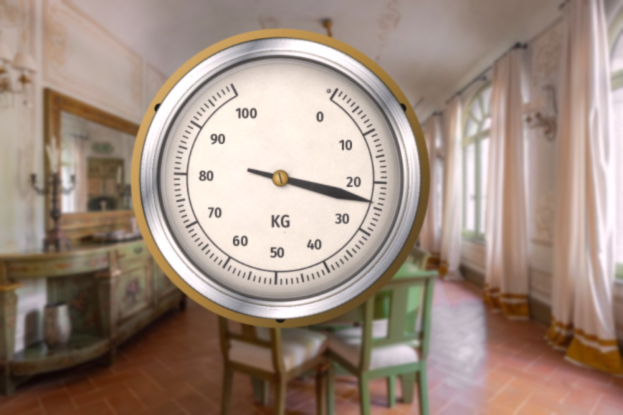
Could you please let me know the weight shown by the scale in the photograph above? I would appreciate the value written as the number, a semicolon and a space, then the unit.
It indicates 24; kg
